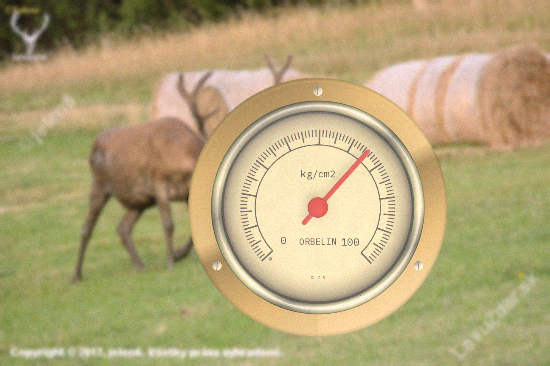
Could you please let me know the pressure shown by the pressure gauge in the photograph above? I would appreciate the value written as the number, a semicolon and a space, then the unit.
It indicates 65; kg/cm²
